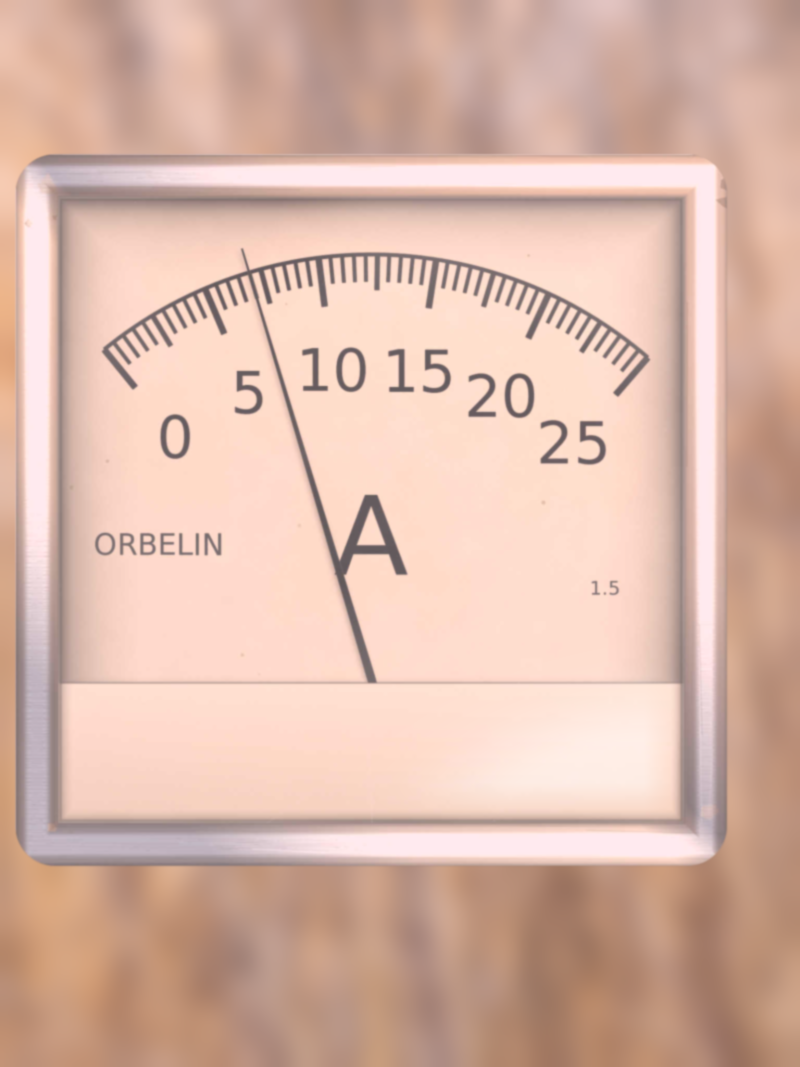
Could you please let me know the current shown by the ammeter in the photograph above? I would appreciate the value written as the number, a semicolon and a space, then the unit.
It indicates 7; A
